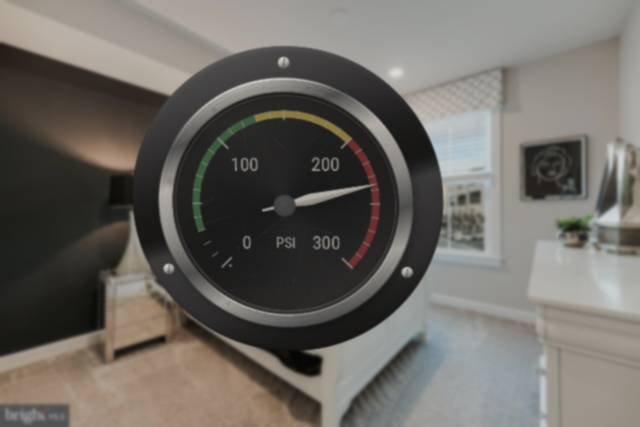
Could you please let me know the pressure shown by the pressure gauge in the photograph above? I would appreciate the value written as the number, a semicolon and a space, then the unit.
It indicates 235; psi
